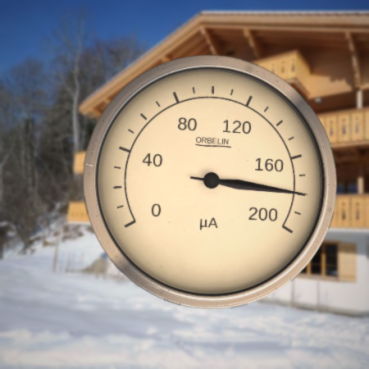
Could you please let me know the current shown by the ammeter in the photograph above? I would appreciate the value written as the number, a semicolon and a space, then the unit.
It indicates 180; µA
